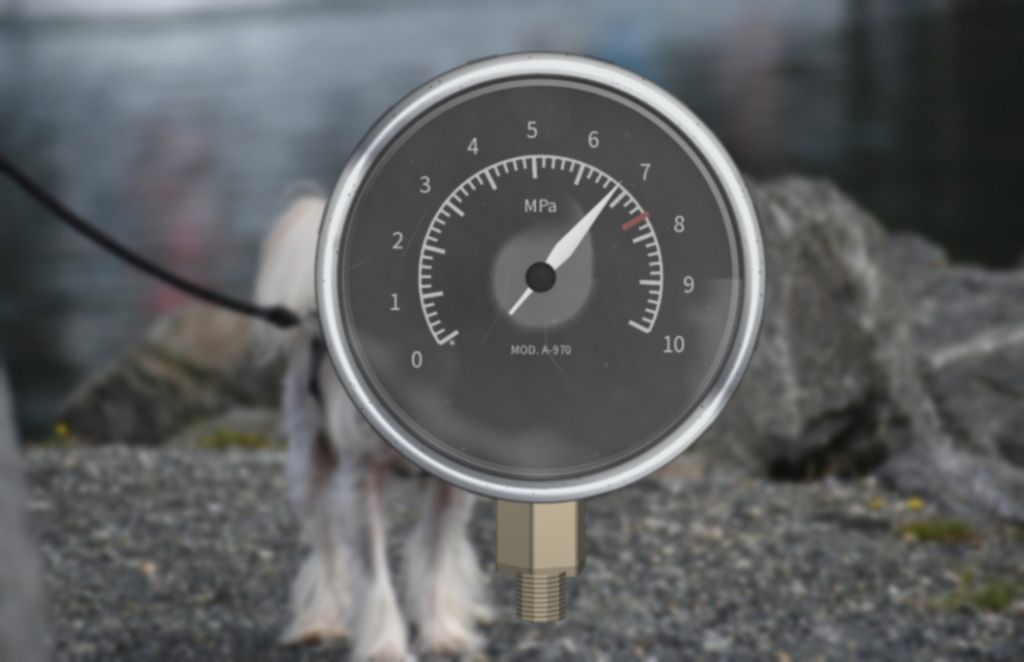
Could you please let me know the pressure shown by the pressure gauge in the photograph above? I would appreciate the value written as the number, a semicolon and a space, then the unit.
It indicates 6.8; MPa
